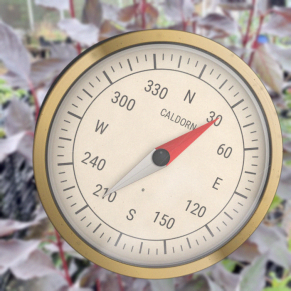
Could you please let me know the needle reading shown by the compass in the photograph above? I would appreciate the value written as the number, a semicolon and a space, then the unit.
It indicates 30; °
